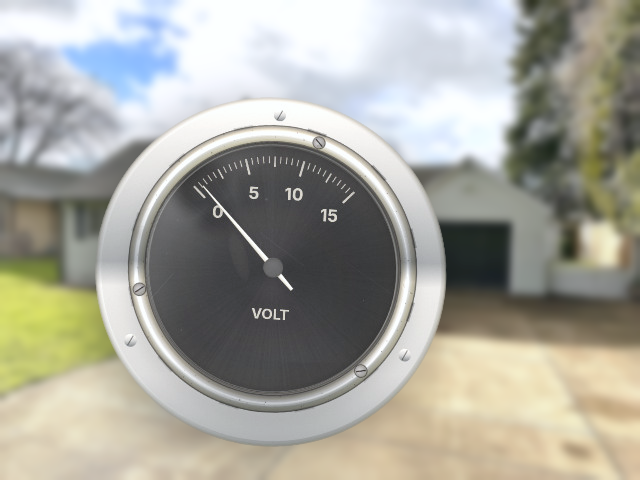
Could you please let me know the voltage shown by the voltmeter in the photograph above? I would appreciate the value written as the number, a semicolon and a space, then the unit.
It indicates 0.5; V
